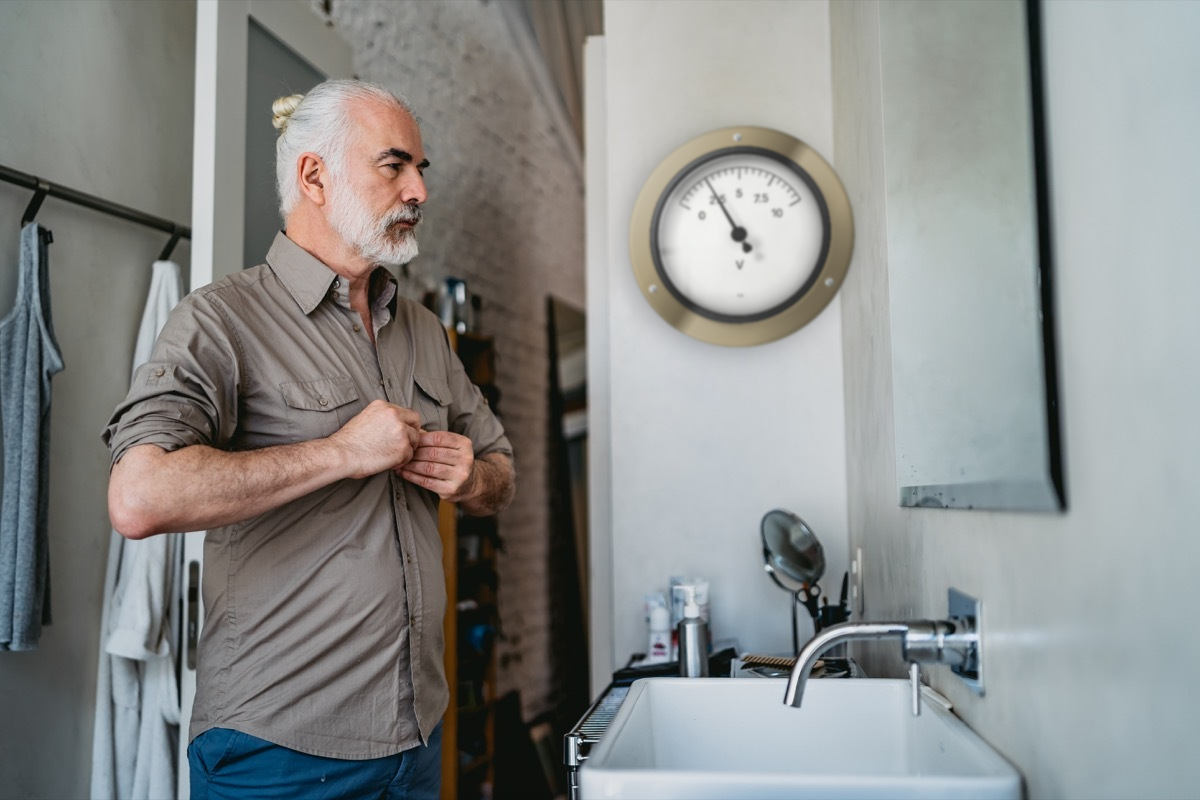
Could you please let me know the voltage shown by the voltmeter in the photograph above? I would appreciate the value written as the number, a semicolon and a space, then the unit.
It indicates 2.5; V
